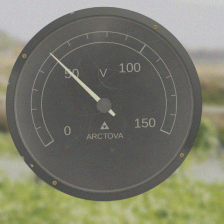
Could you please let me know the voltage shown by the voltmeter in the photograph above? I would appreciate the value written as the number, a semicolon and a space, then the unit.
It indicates 50; V
